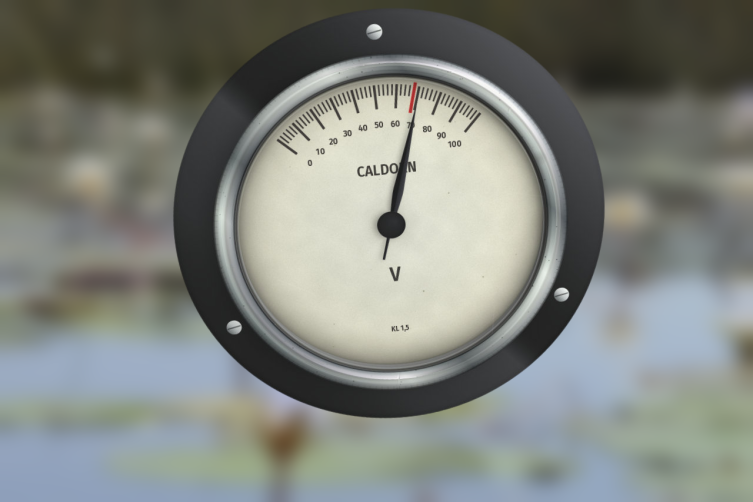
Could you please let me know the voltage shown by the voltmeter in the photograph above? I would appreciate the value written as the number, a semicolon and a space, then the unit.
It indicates 70; V
